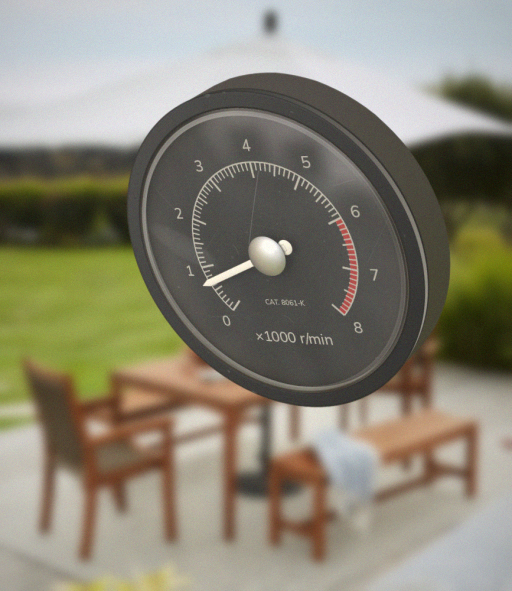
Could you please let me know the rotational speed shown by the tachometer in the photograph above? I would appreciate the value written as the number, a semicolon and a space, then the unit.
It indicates 700; rpm
